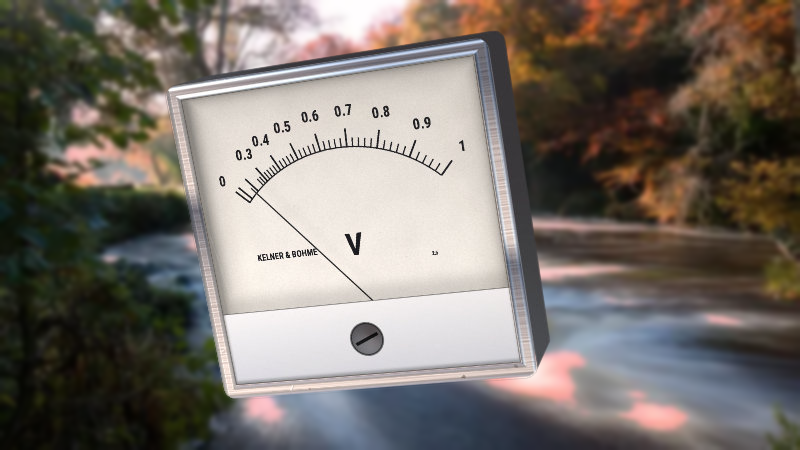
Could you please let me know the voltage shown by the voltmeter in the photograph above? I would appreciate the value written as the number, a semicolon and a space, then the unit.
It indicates 0.2; V
